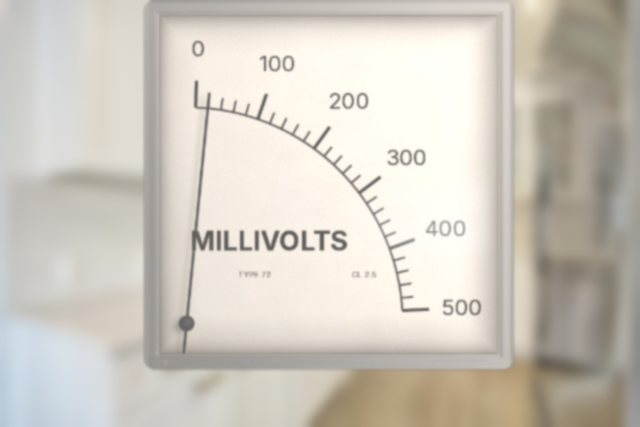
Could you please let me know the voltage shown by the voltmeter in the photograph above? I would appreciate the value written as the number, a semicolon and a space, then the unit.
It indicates 20; mV
